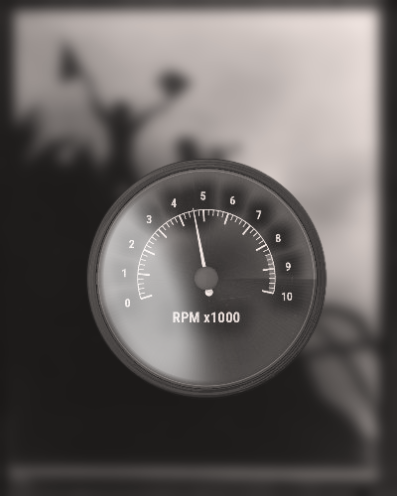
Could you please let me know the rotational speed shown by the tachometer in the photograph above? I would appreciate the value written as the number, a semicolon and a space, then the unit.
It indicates 4600; rpm
